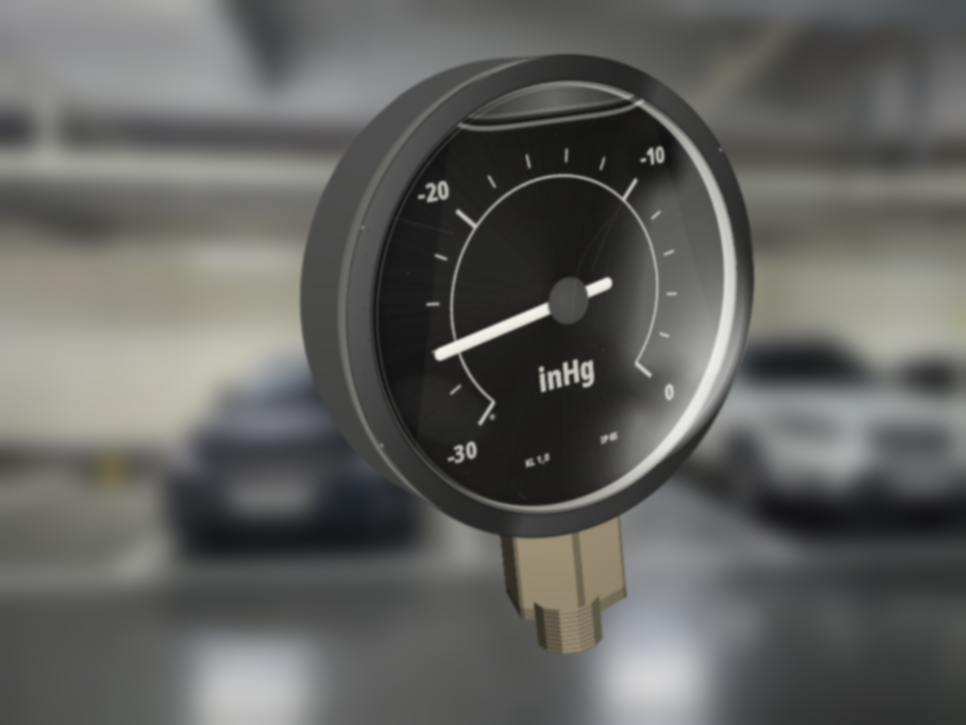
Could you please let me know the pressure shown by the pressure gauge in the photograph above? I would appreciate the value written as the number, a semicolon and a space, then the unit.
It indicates -26; inHg
